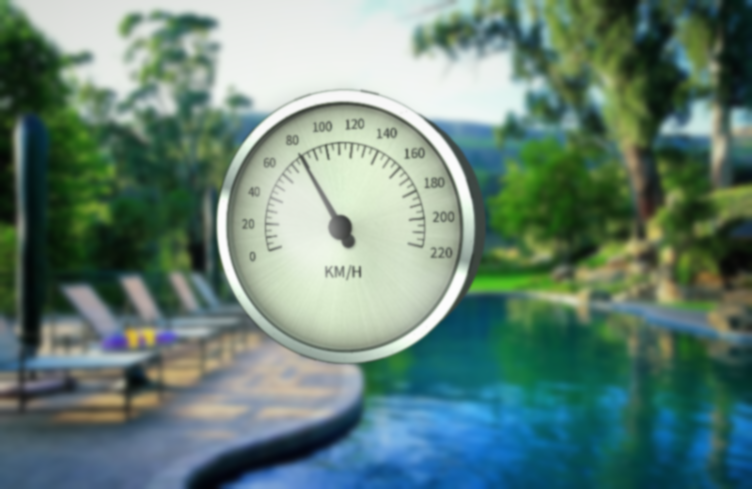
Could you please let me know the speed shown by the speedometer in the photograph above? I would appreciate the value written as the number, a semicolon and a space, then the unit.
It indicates 80; km/h
